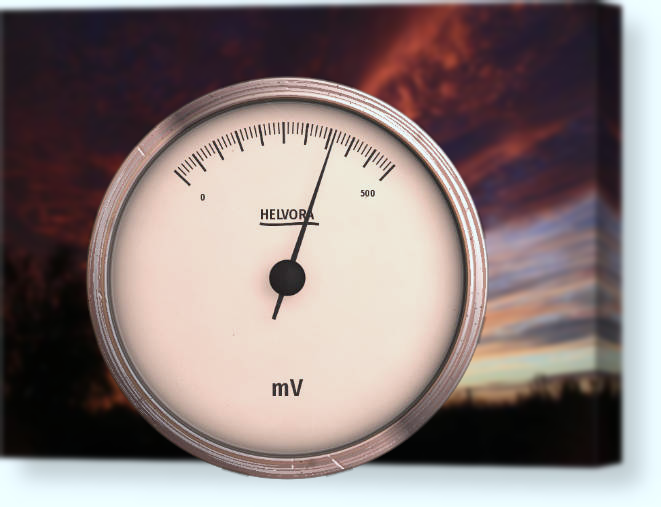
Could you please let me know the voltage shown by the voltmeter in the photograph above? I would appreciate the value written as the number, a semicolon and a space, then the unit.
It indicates 360; mV
